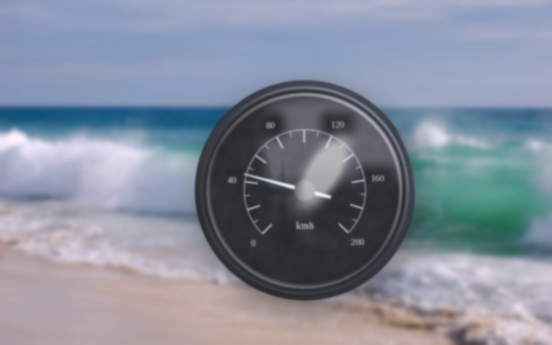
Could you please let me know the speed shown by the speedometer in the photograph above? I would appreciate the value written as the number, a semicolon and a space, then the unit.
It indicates 45; km/h
